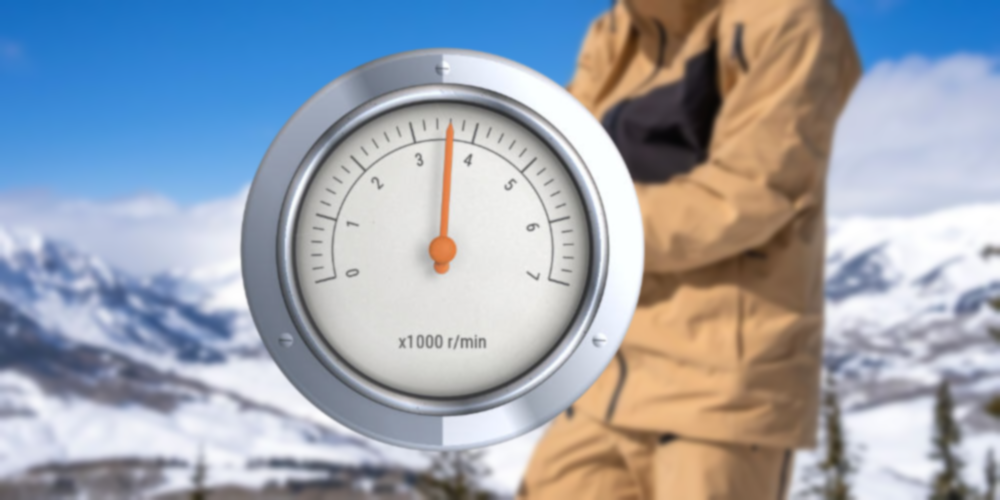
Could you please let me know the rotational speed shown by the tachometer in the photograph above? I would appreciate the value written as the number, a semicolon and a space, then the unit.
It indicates 3600; rpm
